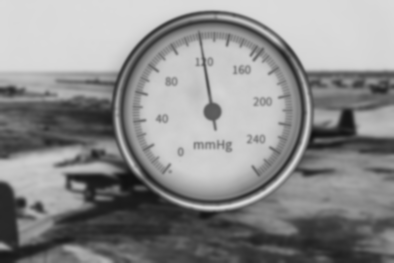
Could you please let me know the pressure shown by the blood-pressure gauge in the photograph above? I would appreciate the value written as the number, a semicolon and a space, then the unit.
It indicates 120; mmHg
